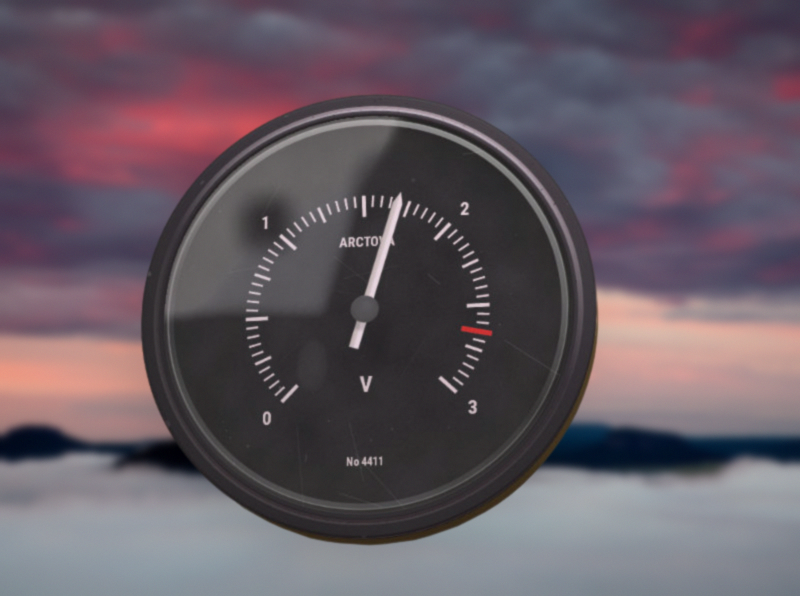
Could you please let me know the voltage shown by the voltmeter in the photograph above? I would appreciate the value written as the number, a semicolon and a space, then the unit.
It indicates 1.7; V
